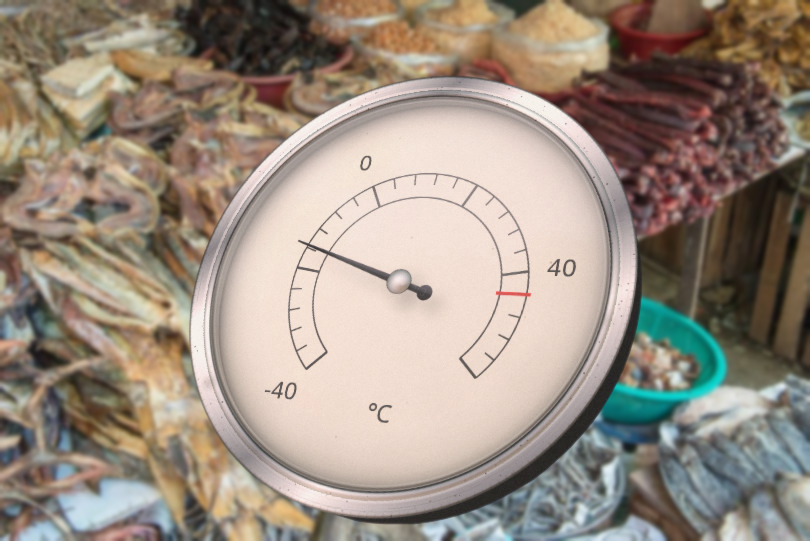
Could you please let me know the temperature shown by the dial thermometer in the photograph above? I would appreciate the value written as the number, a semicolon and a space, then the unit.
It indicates -16; °C
